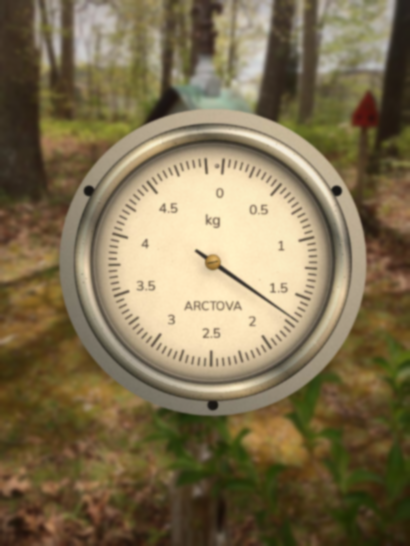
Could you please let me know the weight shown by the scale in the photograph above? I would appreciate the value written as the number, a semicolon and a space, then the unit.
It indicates 1.7; kg
